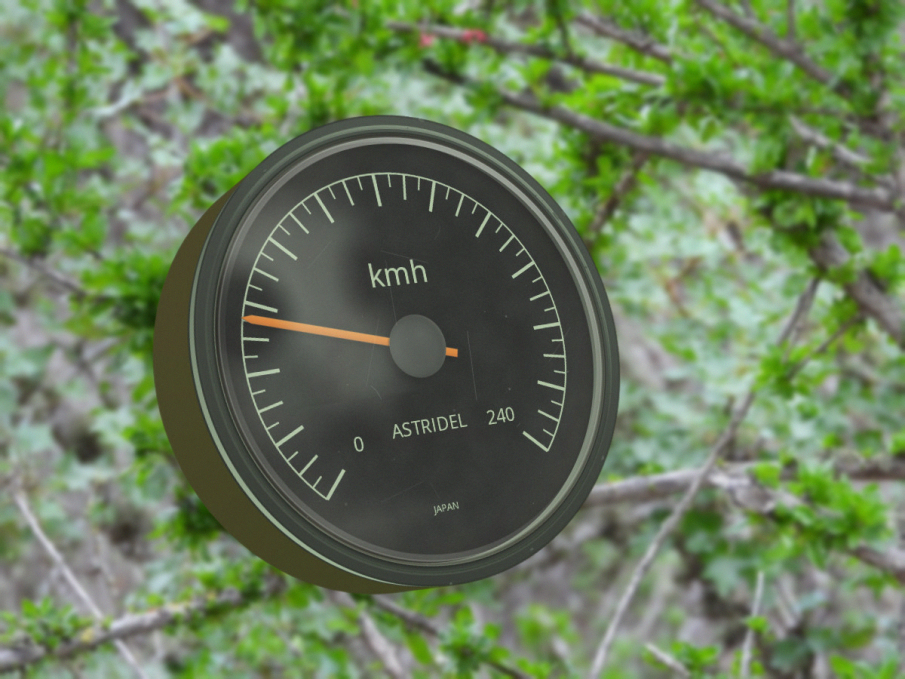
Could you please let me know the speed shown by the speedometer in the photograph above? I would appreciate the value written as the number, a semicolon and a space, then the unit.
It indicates 55; km/h
